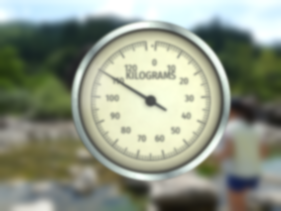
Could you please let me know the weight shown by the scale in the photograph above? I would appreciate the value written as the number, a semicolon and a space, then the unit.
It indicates 110; kg
